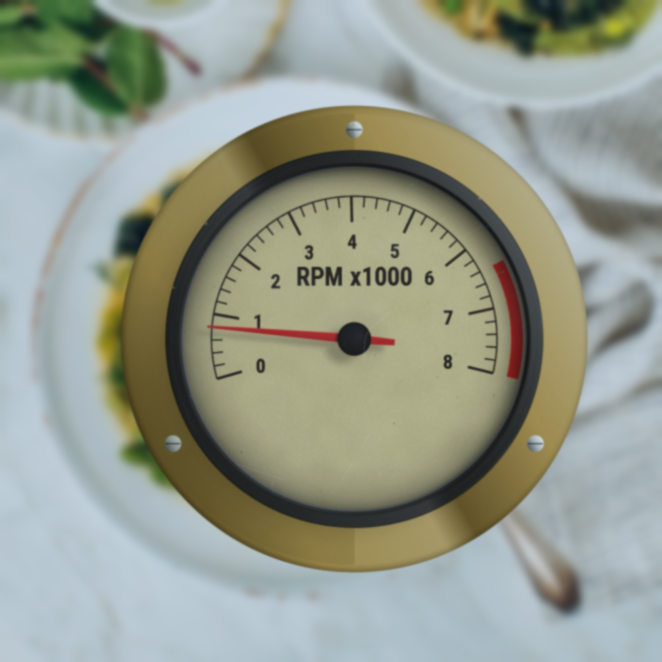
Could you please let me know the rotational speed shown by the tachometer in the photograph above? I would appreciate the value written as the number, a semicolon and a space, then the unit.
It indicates 800; rpm
